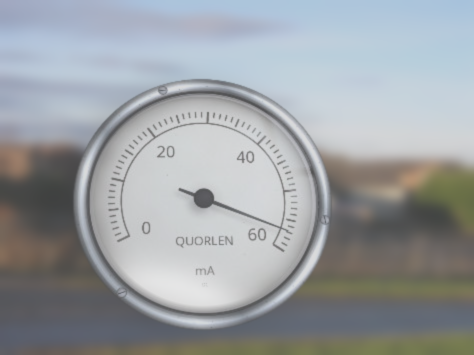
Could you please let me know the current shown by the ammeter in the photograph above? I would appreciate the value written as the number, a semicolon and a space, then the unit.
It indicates 57; mA
